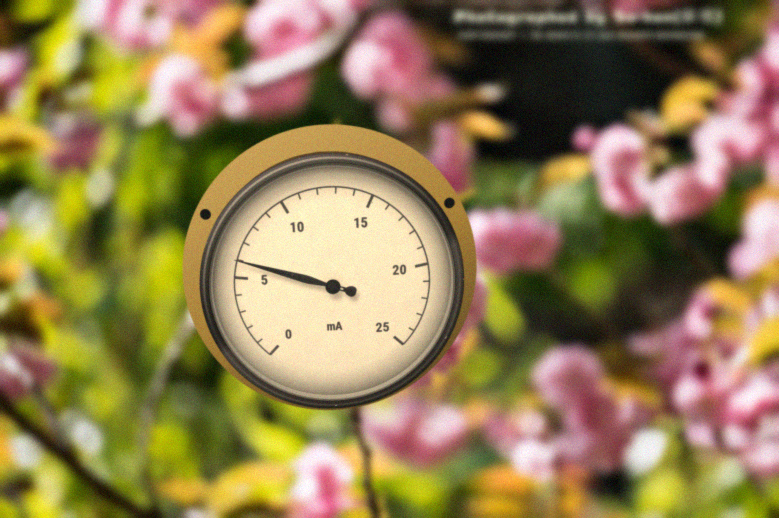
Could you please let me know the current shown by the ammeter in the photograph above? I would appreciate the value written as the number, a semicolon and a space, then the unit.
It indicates 6; mA
